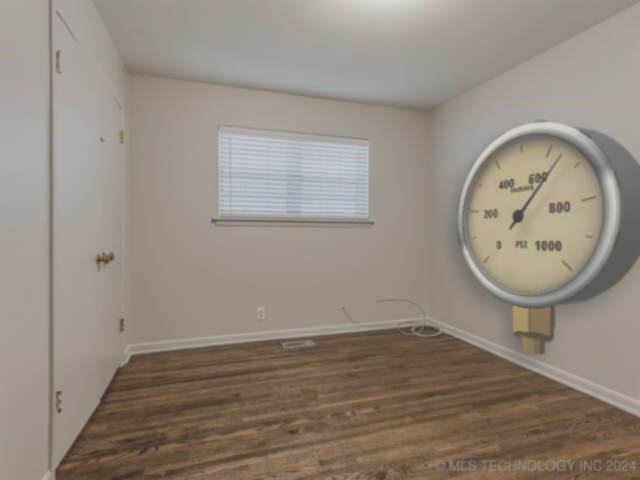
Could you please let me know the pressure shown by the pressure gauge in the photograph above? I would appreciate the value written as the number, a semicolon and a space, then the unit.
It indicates 650; psi
